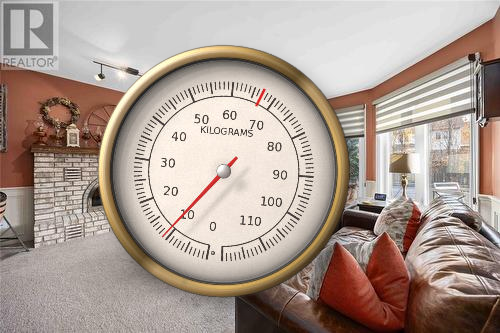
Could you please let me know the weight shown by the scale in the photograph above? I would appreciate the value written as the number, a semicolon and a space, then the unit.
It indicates 11; kg
